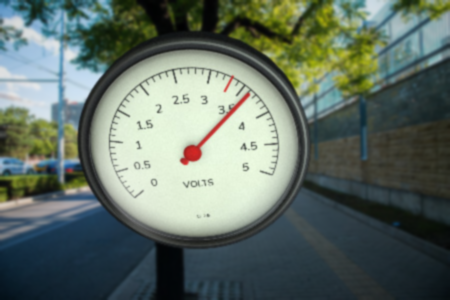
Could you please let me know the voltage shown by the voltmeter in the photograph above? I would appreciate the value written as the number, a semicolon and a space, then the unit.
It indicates 3.6; V
